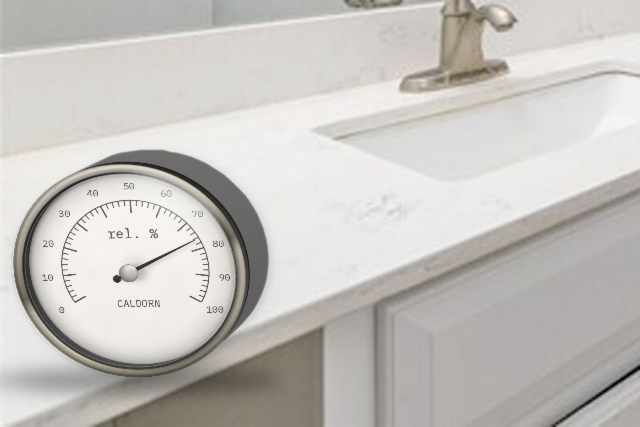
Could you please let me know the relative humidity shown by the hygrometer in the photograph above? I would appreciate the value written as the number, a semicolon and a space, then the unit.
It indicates 76; %
